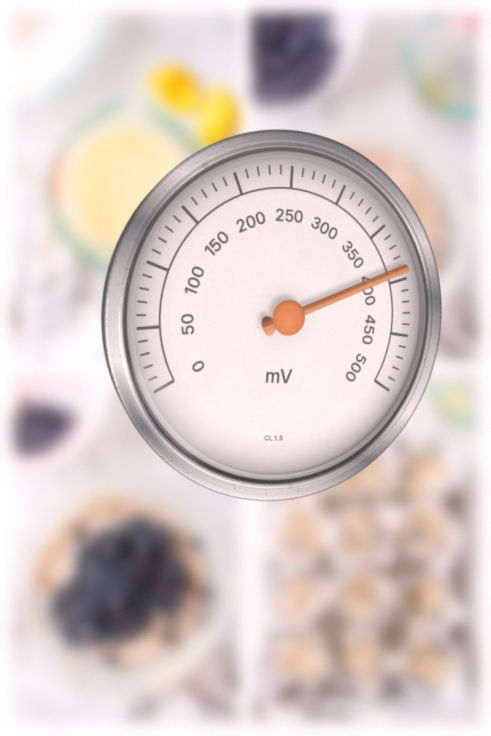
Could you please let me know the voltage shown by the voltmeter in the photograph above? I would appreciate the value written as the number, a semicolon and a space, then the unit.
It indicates 390; mV
